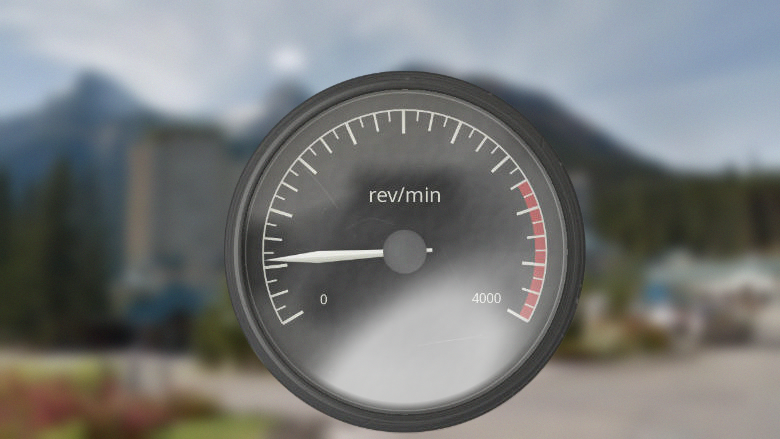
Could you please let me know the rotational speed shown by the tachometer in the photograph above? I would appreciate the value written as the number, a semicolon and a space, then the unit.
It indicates 450; rpm
